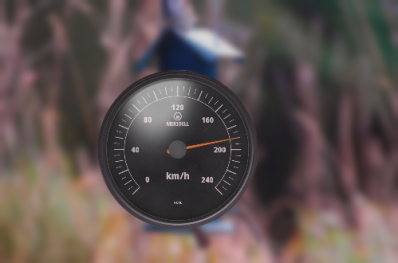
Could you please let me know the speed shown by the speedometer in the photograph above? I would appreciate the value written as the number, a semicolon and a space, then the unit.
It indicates 190; km/h
